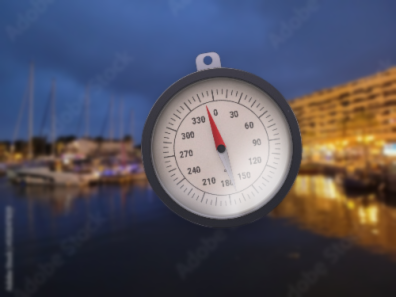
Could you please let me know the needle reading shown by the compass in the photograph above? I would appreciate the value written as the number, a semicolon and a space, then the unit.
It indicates 350; °
